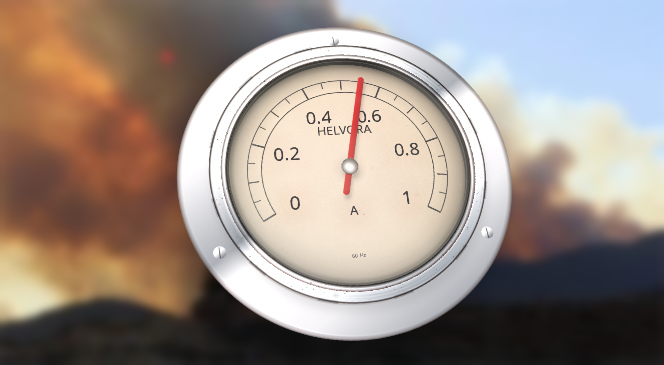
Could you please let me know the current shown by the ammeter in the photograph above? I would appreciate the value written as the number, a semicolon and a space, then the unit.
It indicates 0.55; A
